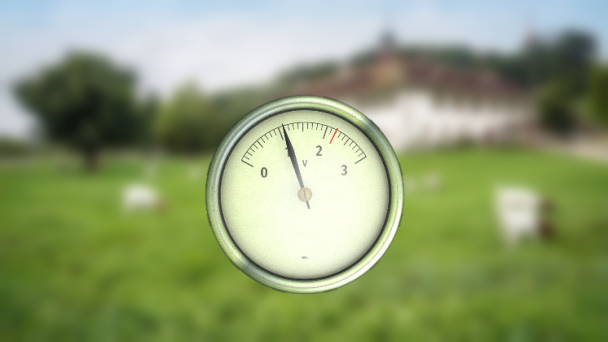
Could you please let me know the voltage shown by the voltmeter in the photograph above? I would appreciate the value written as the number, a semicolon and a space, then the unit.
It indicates 1.1; V
